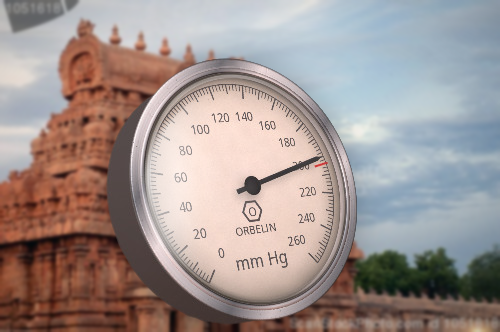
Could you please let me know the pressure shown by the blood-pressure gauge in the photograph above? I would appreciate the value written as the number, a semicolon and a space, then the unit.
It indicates 200; mmHg
